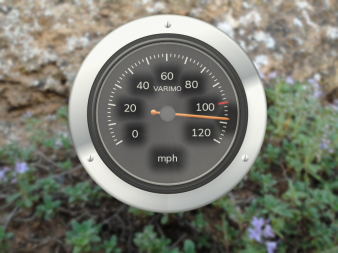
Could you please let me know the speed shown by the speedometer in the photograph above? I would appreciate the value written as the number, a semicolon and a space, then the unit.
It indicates 108; mph
